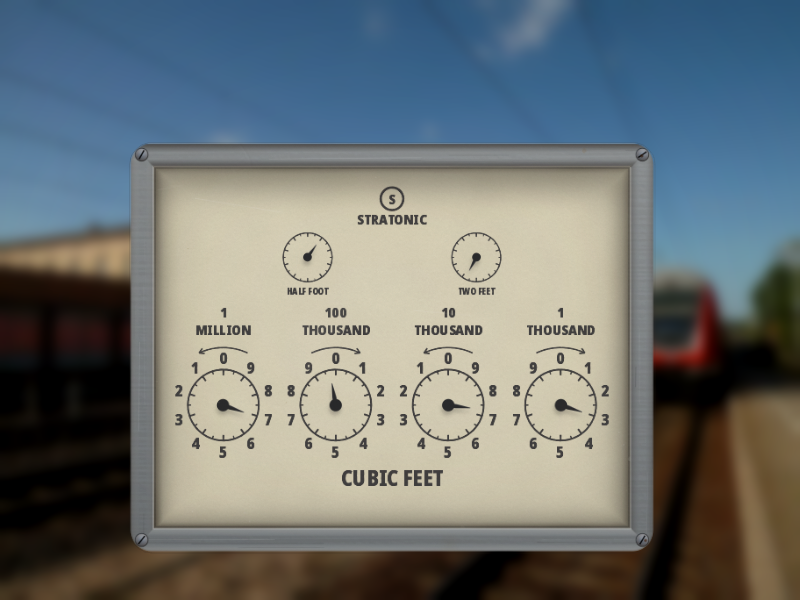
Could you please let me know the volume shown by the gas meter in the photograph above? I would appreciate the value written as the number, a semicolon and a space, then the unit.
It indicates 697300; ft³
